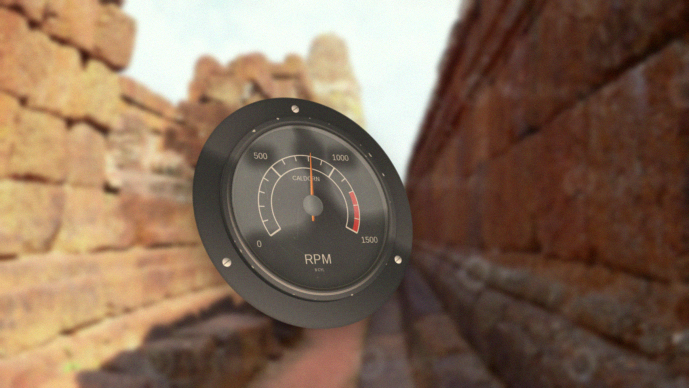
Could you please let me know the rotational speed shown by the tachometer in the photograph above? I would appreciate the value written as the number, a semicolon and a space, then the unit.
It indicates 800; rpm
